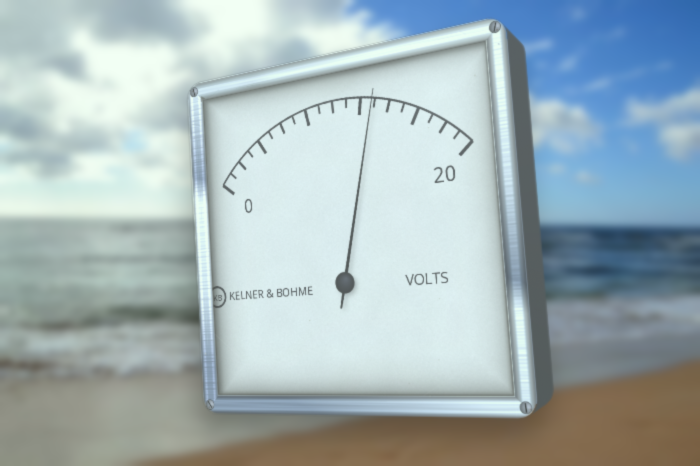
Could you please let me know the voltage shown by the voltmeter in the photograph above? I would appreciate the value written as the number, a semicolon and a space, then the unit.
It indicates 13; V
